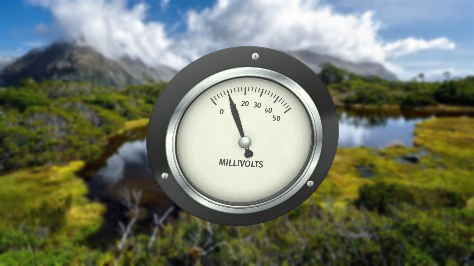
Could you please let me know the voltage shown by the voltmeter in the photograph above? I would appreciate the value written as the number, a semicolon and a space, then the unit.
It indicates 10; mV
